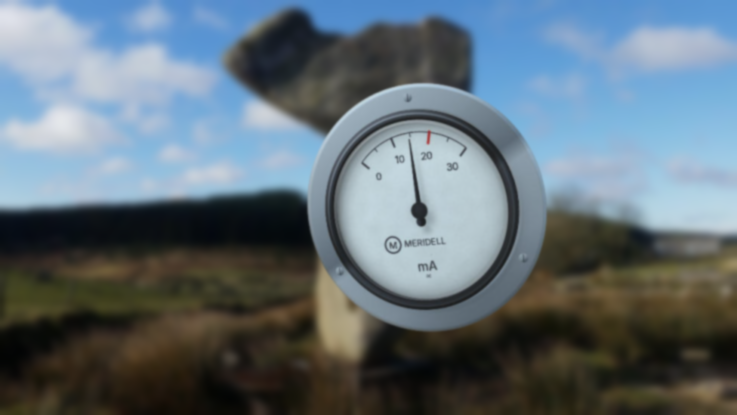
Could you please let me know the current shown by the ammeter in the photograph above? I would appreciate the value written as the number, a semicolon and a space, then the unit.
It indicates 15; mA
